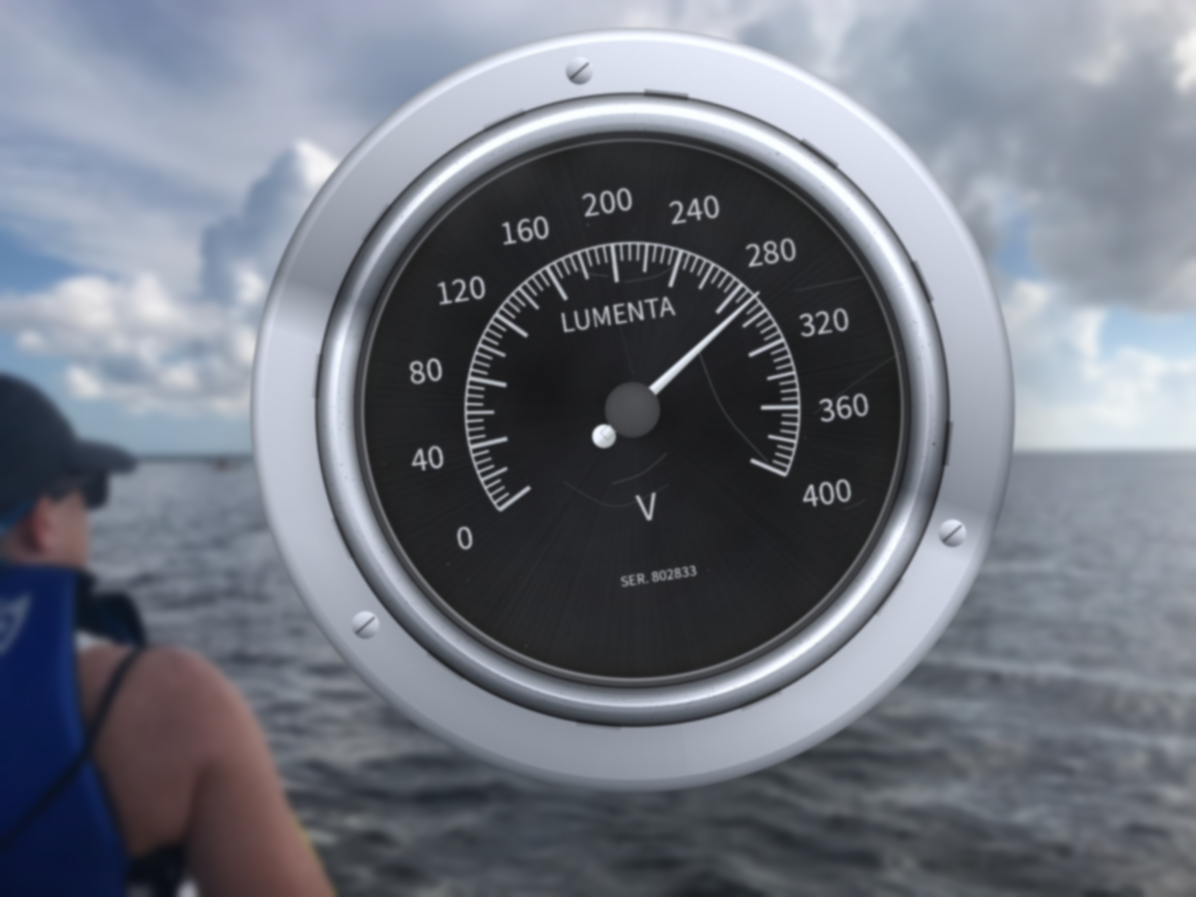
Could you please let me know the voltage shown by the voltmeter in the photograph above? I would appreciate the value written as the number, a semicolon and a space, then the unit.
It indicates 290; V
